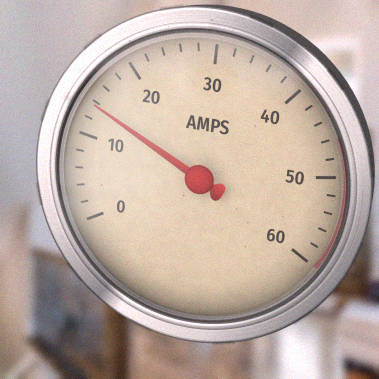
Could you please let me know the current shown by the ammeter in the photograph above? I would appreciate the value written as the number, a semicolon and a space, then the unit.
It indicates 14; A
